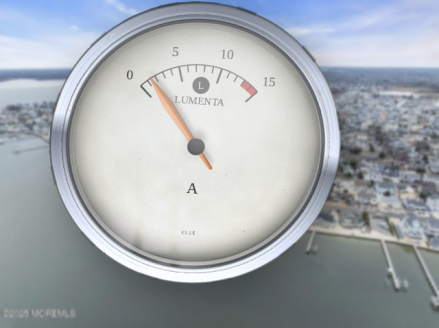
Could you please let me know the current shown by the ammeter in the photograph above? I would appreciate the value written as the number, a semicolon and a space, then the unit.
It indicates 1.5; A
